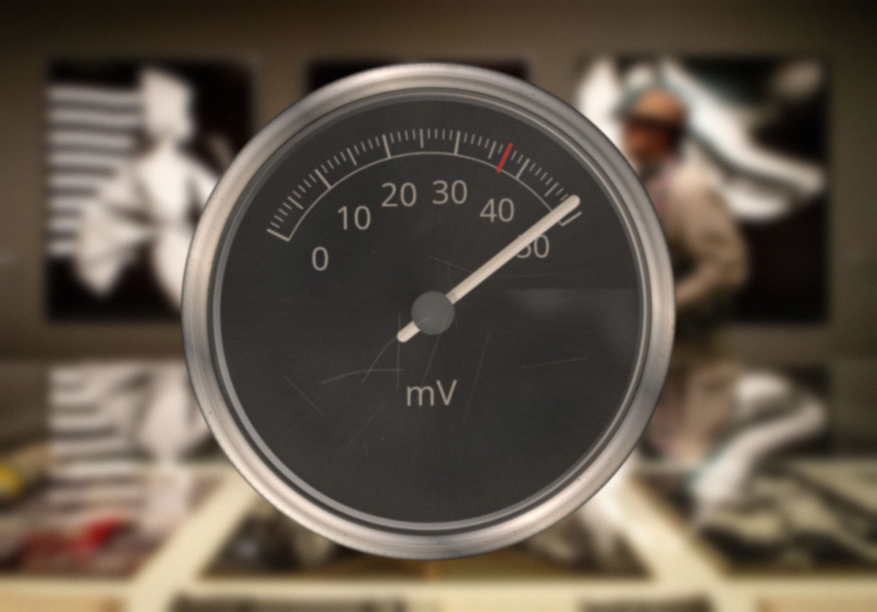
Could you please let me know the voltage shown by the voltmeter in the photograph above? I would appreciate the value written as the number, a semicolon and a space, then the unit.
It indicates 48; mV
